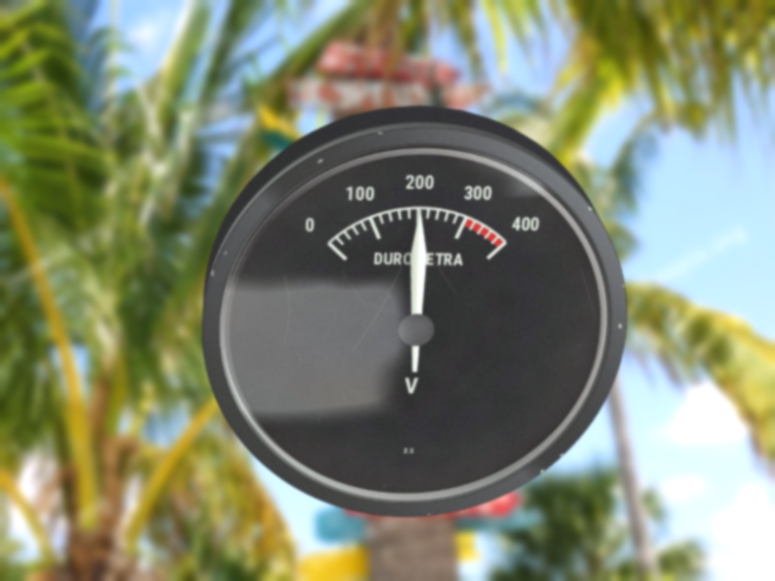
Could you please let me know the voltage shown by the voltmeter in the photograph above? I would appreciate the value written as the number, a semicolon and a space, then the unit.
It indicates 200; V
